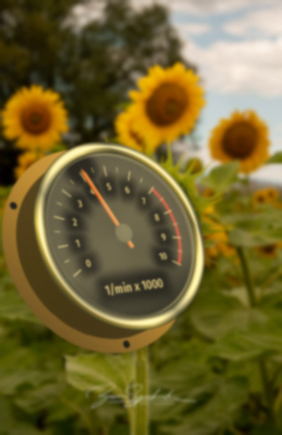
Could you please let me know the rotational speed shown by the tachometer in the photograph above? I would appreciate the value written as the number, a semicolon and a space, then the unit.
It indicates 4000; rpm
